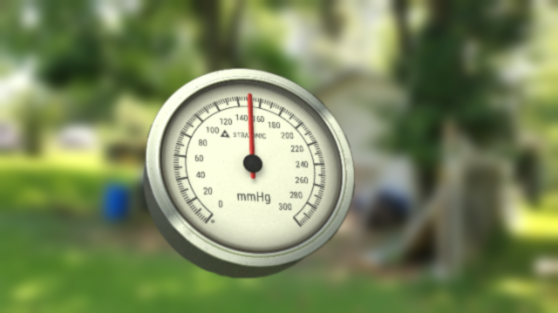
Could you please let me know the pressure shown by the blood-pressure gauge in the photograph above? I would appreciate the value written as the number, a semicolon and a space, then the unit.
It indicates 150; mmHg
